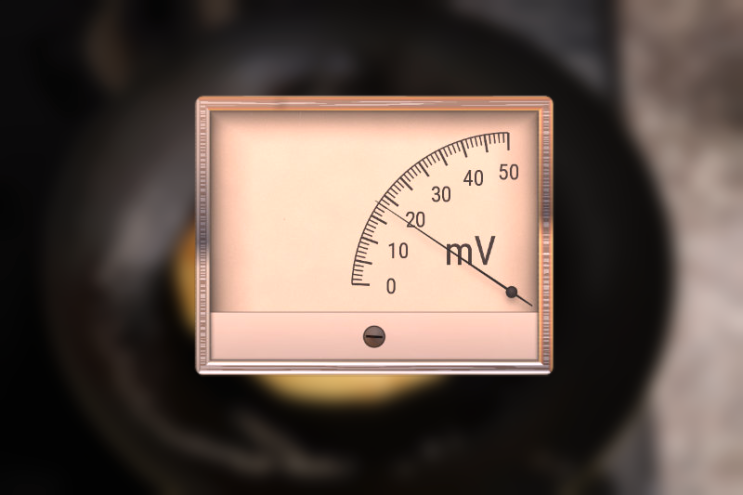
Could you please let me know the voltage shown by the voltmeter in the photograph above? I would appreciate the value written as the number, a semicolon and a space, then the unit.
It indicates 18; mV
